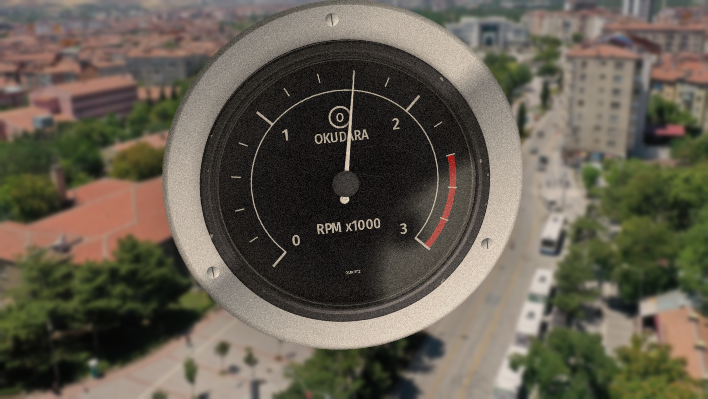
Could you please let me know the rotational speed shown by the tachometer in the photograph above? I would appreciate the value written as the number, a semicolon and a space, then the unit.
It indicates 1600; rpm
